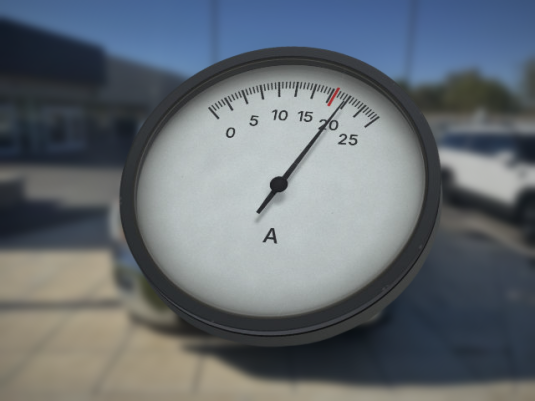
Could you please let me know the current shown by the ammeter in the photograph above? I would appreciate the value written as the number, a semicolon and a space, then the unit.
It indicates 20; A
